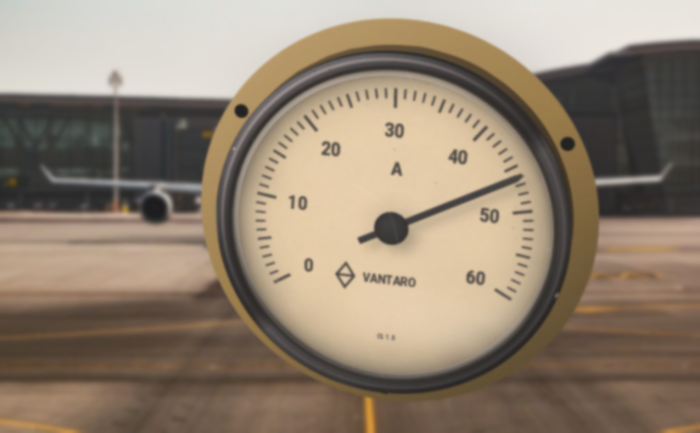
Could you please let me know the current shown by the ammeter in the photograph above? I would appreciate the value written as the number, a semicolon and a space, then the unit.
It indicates 46; A
